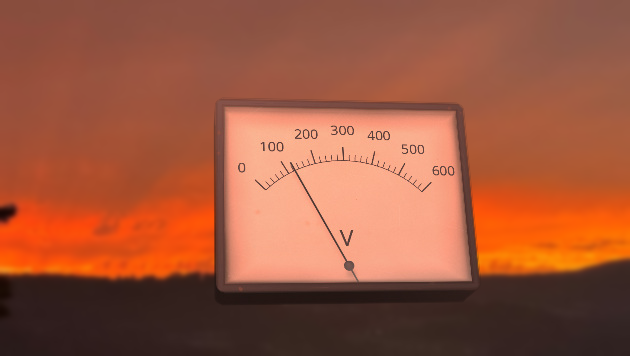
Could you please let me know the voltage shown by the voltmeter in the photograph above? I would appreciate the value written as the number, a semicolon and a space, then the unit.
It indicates 120; V
